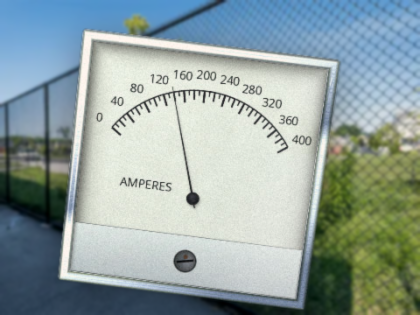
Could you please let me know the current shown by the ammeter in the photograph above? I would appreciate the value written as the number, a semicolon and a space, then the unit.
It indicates 140; A
